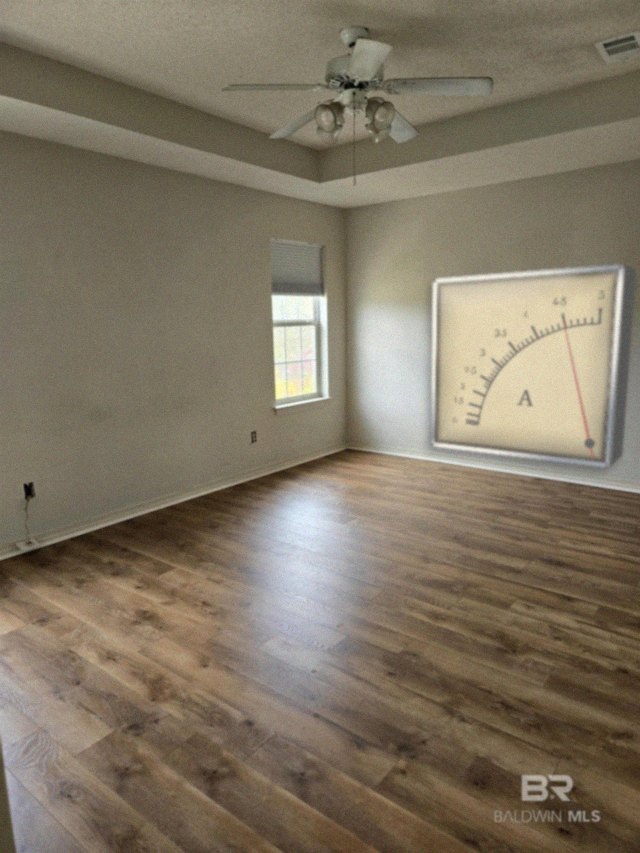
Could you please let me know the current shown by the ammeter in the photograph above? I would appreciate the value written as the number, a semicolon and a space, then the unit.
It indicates 4.5; A
